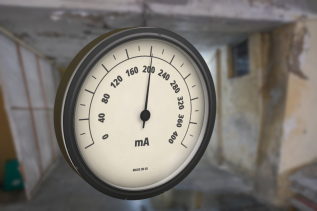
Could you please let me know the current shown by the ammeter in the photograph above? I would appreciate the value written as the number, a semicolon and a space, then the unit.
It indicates 200; mA
